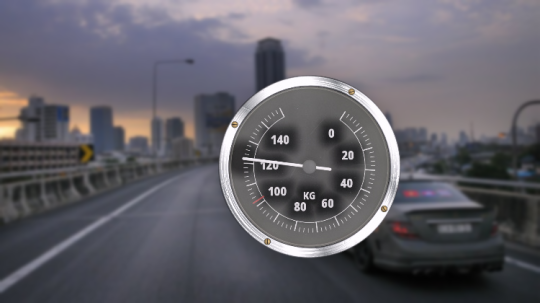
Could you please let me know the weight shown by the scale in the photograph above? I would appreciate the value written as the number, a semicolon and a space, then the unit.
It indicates 122; kg
